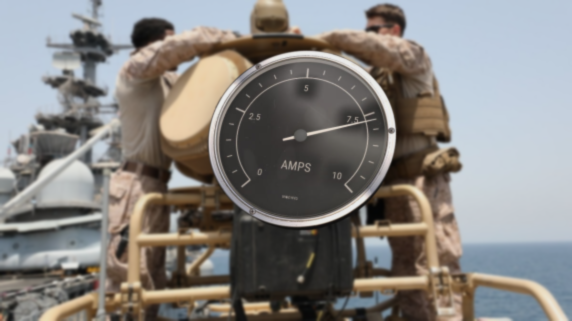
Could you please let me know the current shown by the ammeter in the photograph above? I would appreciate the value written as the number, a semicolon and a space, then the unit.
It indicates 7.75; A
